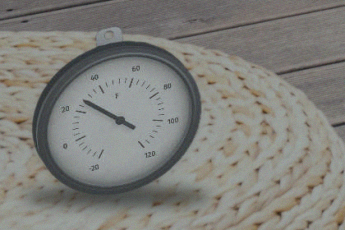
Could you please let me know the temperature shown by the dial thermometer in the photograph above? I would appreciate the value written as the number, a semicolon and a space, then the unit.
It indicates 28; °F
